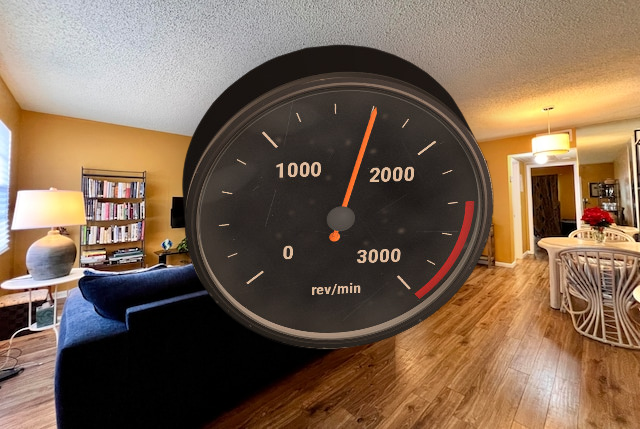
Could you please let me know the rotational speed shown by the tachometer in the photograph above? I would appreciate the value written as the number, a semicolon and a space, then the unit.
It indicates 1600; rpm
